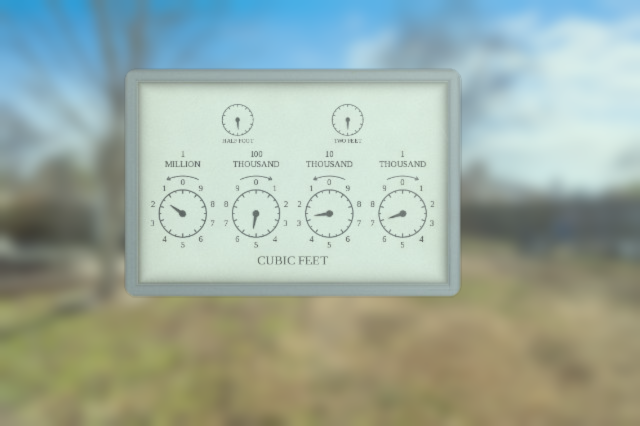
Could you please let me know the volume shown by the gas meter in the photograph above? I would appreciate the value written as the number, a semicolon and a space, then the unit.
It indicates 152700; ft³
